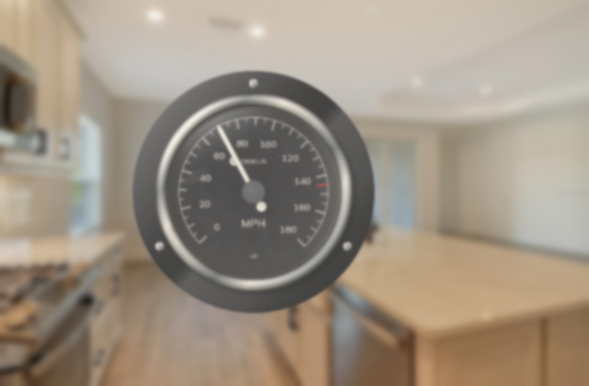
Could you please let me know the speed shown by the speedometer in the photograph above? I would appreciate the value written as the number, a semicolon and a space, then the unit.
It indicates 70; mph
